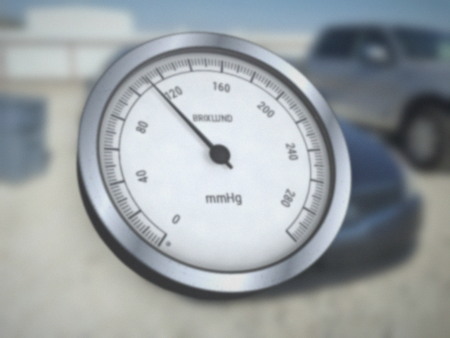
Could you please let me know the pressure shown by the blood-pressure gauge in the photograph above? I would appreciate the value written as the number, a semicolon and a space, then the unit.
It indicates 110; mmHg
